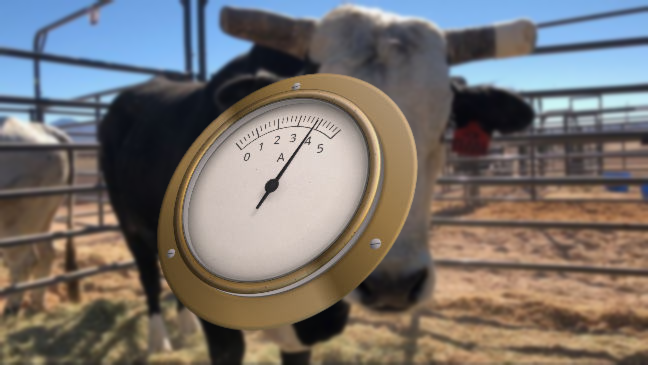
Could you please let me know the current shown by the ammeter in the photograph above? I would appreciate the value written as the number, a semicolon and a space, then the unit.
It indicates 4; A
